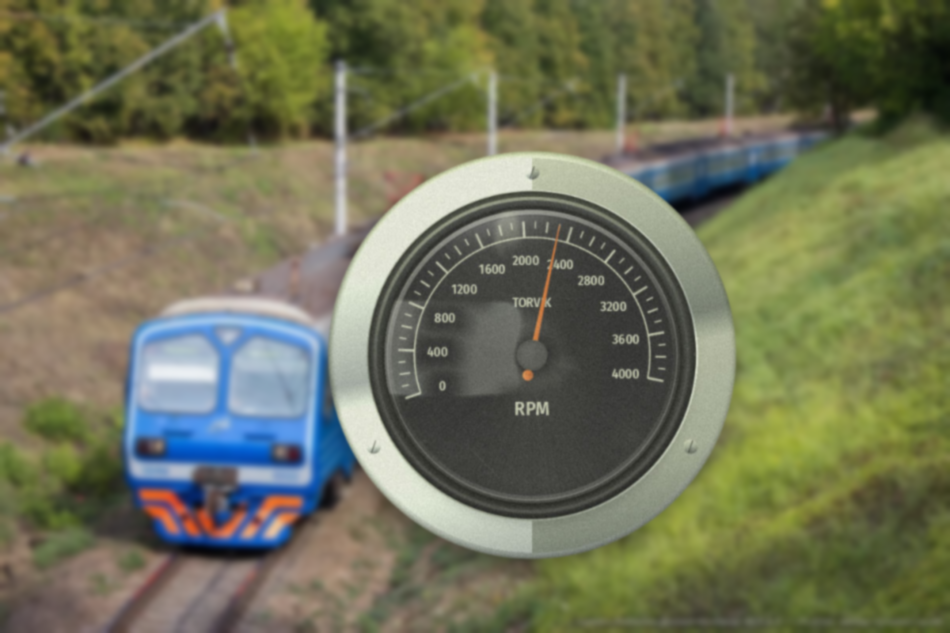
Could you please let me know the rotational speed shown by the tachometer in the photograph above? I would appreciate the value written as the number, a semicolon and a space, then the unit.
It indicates 2300; rpm
